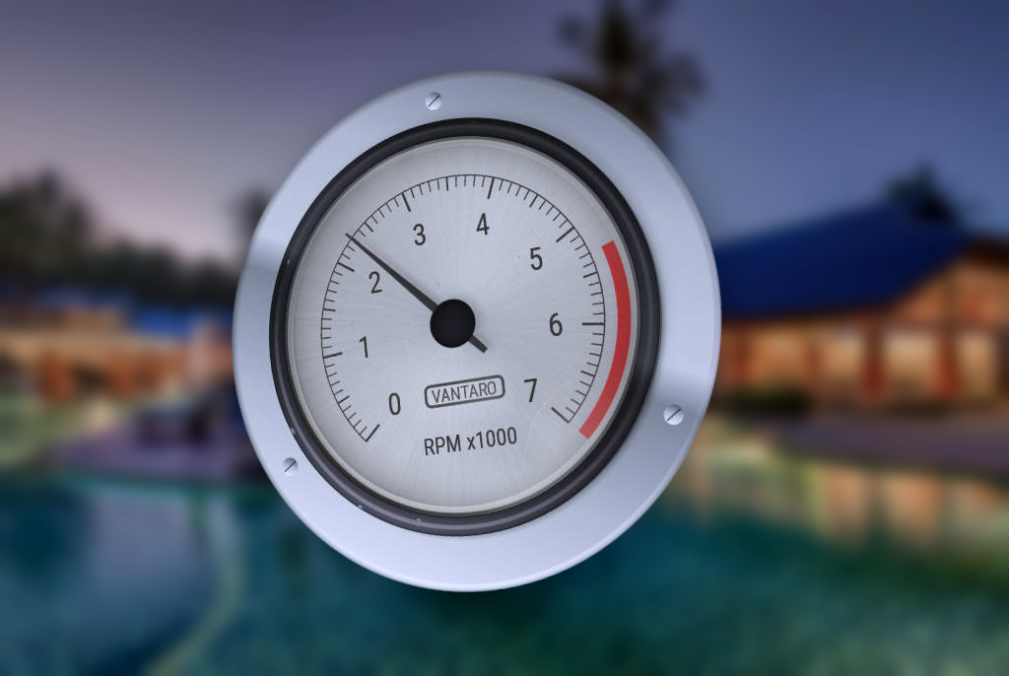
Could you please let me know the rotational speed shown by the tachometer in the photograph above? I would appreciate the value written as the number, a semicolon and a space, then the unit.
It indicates 2300; rpm
